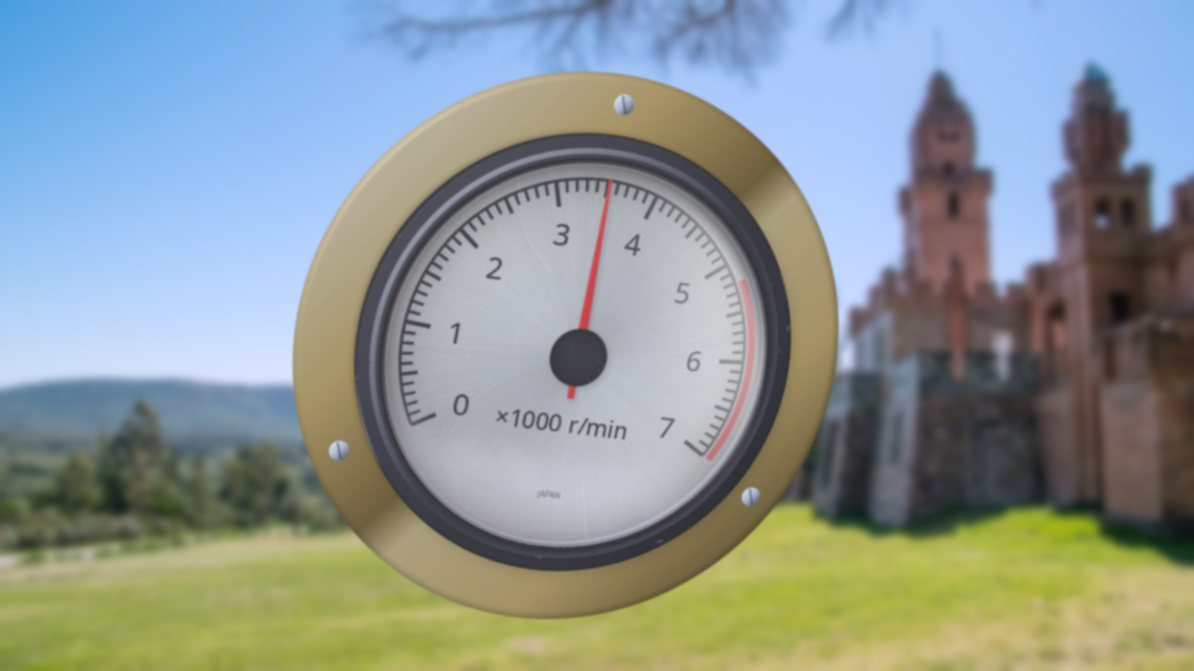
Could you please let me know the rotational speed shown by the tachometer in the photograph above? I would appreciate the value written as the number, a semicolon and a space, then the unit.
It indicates 3500; rpm
